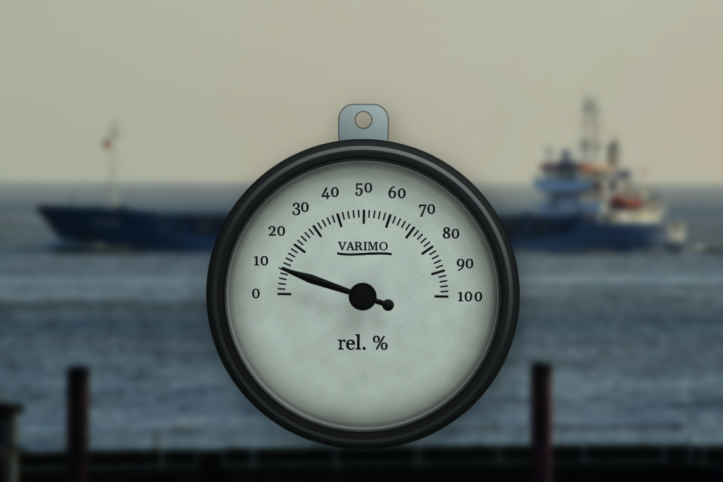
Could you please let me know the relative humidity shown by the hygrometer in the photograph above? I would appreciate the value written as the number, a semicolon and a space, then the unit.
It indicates 10; %
